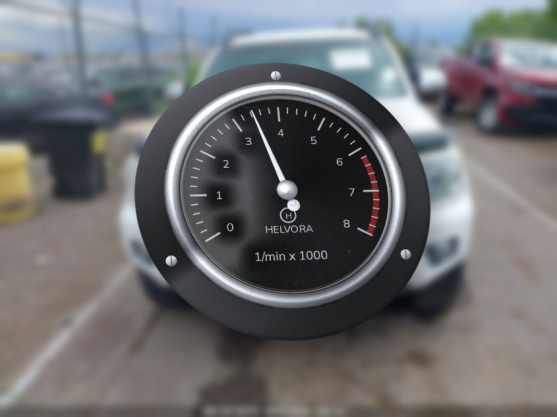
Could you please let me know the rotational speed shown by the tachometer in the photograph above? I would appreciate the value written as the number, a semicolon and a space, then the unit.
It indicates 3400; rpm
